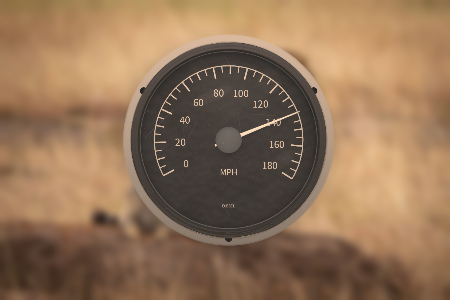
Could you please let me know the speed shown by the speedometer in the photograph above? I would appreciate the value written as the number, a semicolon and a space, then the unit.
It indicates 140; mph
